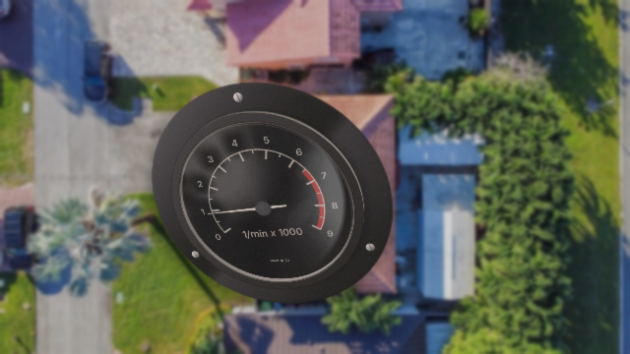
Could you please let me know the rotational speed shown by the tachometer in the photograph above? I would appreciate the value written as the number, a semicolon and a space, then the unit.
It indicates 1000; rpm
